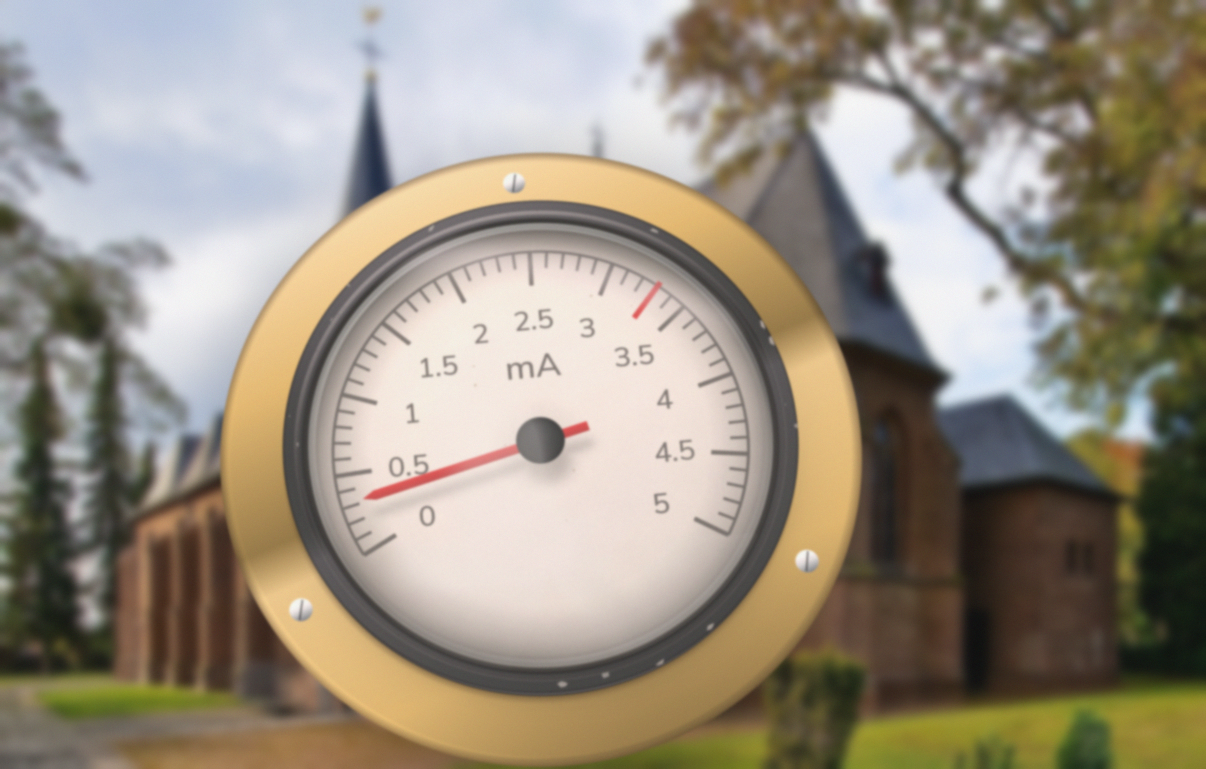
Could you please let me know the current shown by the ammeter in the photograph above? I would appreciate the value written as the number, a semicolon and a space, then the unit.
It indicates 0.3; mA
